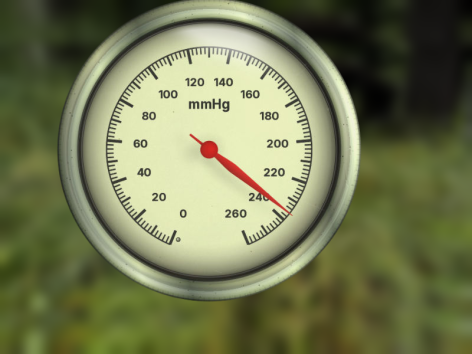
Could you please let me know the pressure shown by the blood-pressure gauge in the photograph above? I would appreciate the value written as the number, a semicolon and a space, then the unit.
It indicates 236; mmHg
